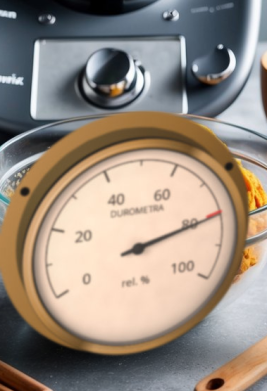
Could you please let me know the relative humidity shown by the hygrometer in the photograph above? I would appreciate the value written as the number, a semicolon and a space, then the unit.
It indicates 80; %
